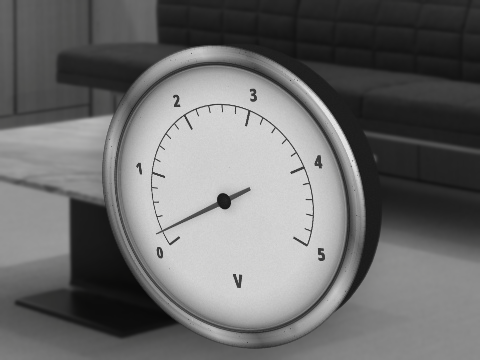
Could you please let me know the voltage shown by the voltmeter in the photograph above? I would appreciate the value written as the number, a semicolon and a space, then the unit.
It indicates 0.2; V
